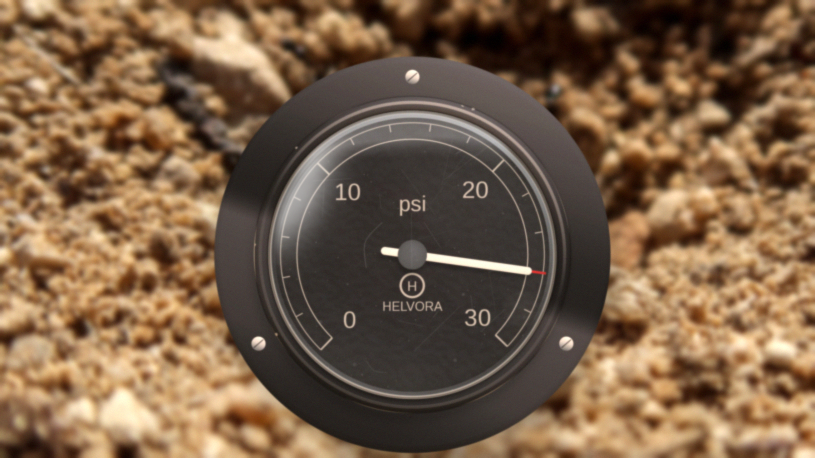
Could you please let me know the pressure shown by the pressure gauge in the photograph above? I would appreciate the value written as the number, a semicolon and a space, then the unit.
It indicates 26; psi
